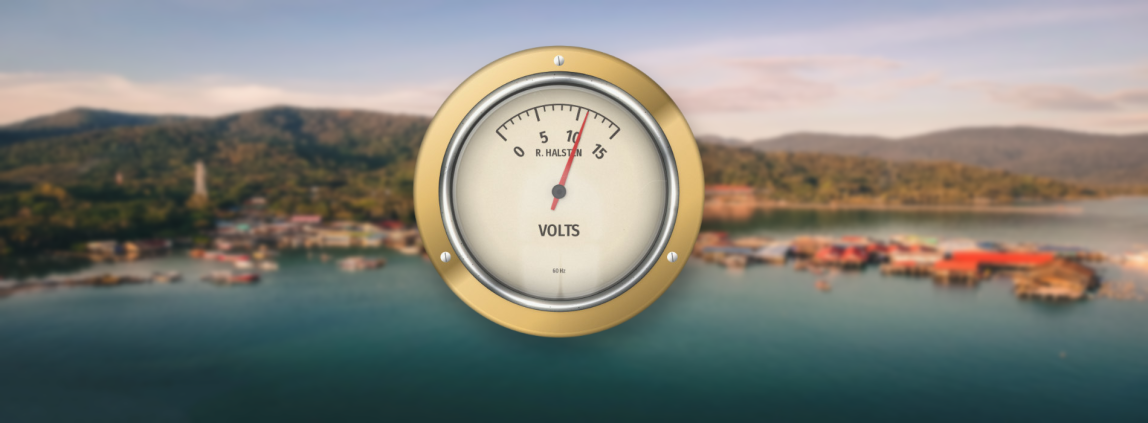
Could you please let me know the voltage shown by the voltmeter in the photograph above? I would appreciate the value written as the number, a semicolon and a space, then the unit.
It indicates 11; V
